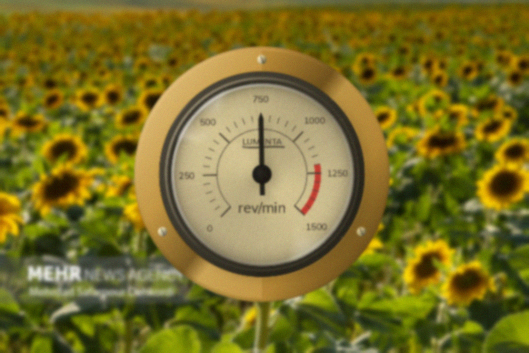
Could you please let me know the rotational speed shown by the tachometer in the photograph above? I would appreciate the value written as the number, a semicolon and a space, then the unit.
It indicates 750; rpm
